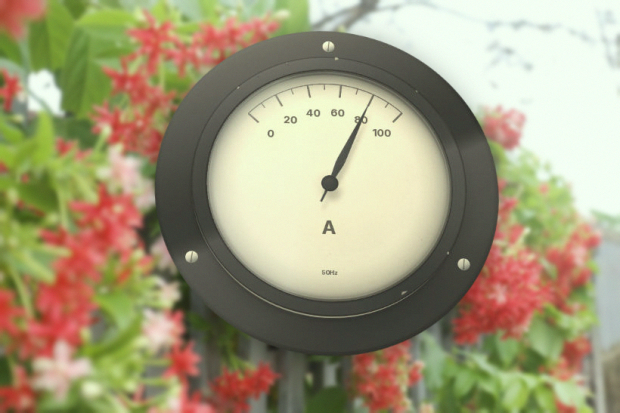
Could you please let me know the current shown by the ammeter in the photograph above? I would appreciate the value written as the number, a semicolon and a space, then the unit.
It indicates 80; A
